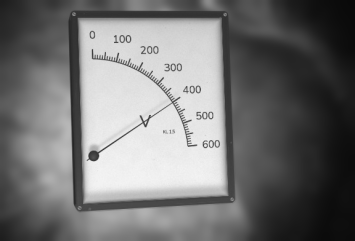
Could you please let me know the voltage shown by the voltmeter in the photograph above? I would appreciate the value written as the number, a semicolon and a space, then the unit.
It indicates 400; V
